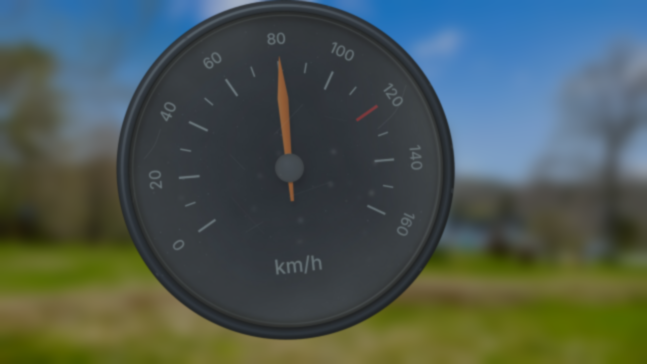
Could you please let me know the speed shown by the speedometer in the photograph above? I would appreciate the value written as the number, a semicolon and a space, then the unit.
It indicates 80; km/h
